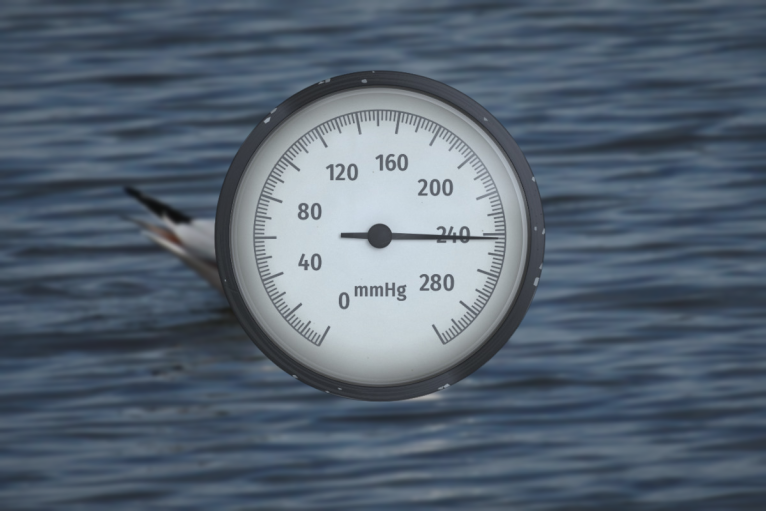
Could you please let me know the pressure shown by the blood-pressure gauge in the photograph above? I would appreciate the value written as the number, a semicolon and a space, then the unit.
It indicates 242; mmHg
